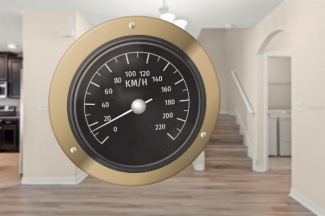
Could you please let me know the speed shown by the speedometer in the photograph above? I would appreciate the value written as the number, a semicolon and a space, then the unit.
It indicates 15; km/h
